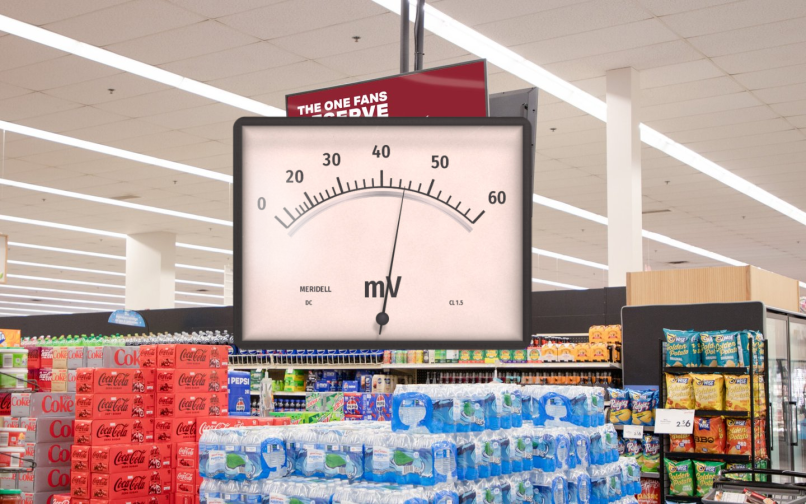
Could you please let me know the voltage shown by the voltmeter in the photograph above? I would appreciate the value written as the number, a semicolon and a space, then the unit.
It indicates 45; mV
